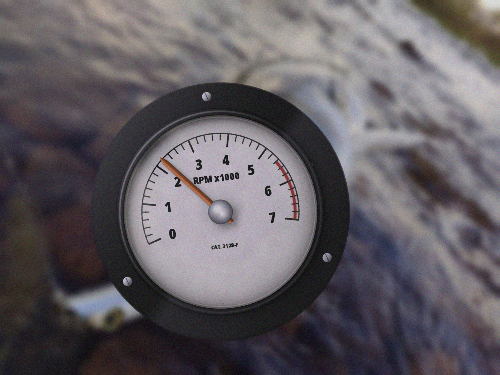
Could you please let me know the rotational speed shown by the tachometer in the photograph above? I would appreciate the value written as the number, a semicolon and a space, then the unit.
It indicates 2200; rpm
